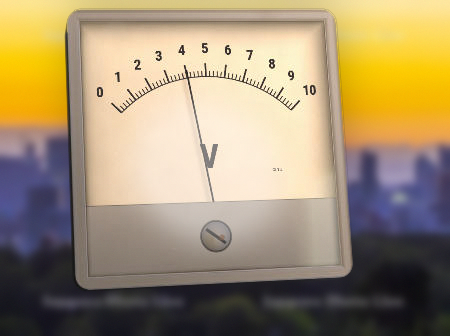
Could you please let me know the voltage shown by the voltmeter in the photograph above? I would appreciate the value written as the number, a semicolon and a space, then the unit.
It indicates 4; V
